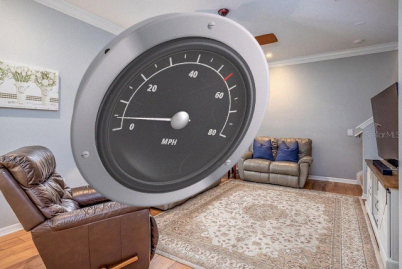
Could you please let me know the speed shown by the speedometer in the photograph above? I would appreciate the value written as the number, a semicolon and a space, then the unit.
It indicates 5; mph
